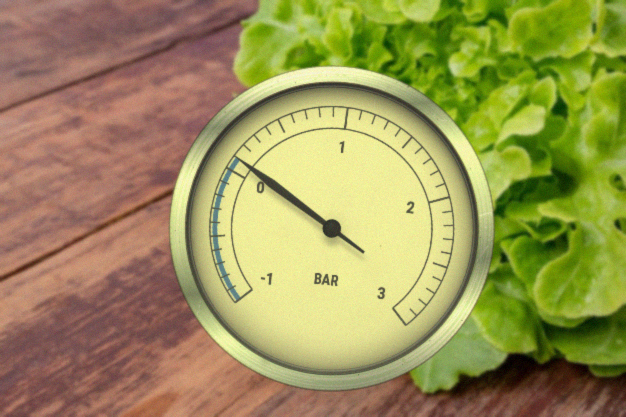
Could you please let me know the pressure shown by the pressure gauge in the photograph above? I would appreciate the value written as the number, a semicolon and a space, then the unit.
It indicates 0.1; bar
